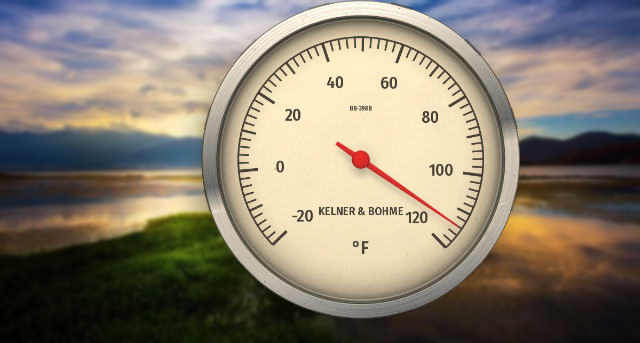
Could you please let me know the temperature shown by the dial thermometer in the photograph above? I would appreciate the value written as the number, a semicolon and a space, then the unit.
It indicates 114; °F
